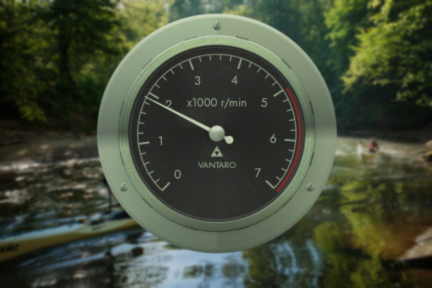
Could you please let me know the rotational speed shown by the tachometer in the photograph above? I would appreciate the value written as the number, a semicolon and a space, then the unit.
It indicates 1900; rpm
